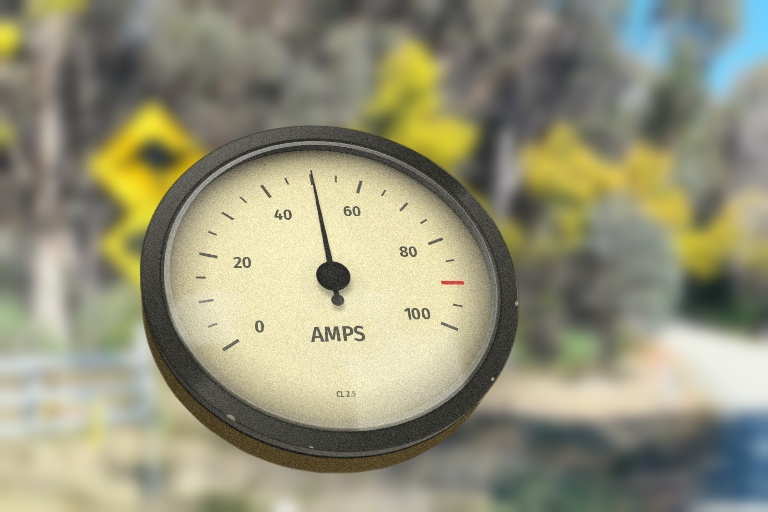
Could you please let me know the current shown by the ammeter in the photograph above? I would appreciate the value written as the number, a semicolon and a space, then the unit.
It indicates 50; A
